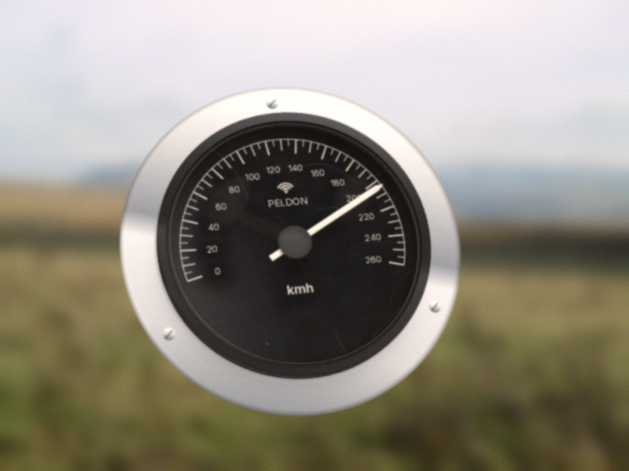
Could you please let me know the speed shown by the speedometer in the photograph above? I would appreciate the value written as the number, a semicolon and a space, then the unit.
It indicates 205; km/h
